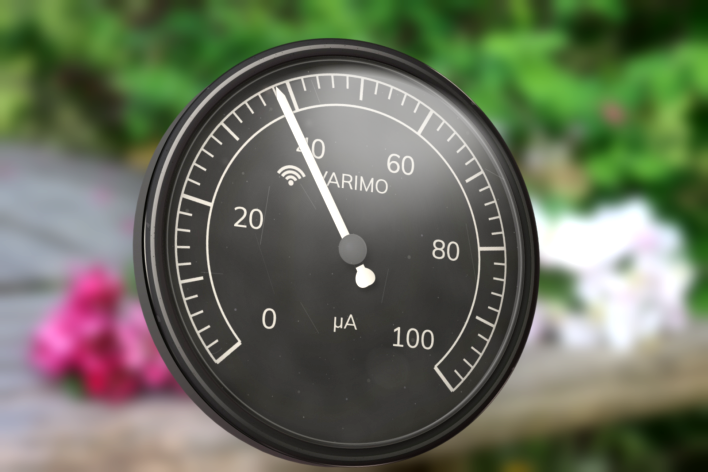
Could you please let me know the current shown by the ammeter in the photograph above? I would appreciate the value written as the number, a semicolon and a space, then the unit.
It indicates 38; µA
